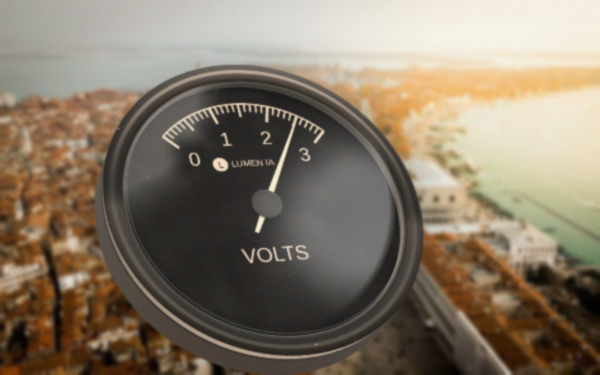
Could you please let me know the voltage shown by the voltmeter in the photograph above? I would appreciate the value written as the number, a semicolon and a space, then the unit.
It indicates 2.5; V
